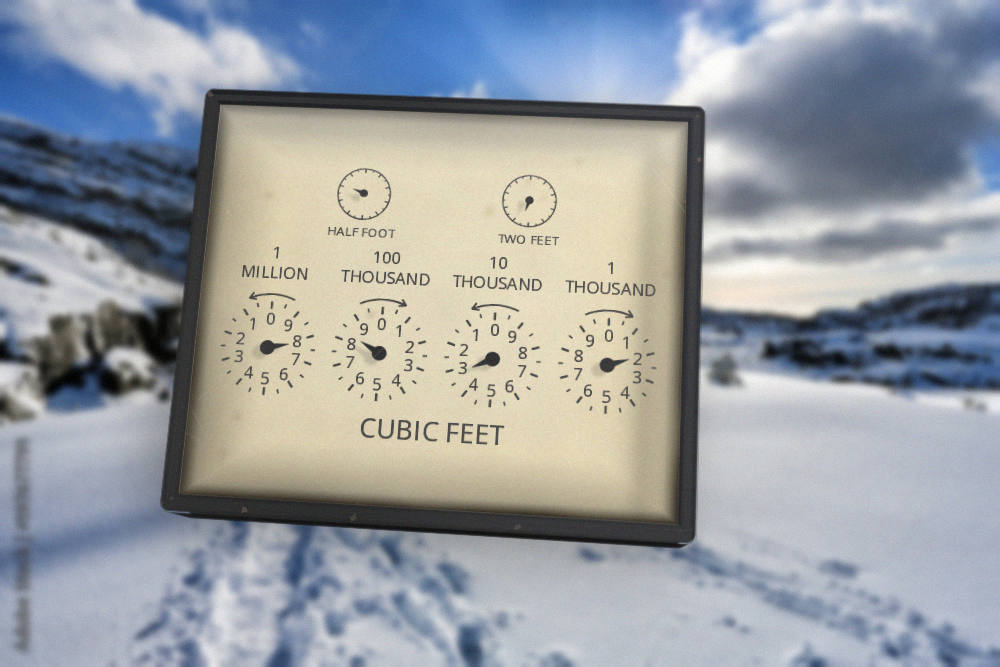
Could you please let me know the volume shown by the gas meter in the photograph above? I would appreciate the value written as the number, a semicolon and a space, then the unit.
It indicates 783200; ft³
